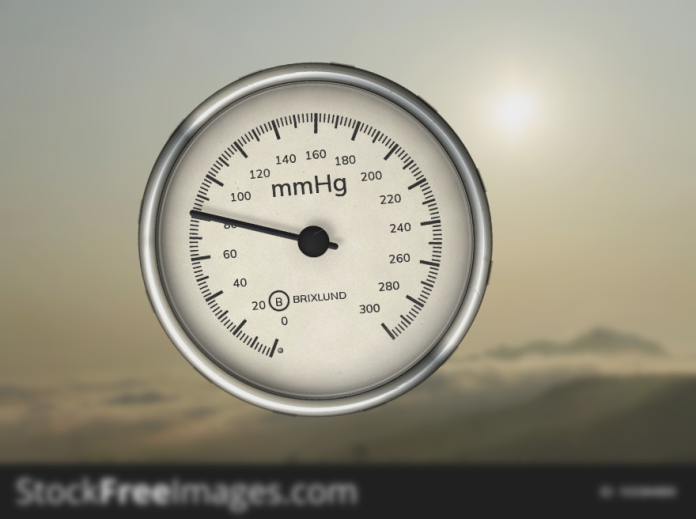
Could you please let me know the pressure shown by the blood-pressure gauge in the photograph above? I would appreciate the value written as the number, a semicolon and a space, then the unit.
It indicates 82; mmHg
